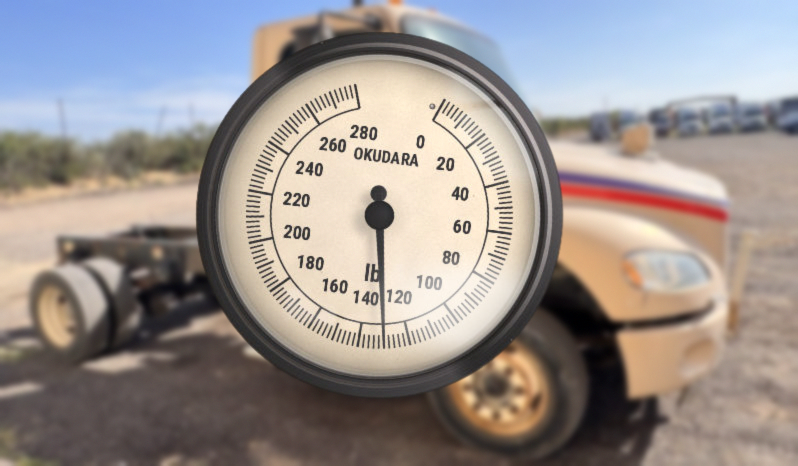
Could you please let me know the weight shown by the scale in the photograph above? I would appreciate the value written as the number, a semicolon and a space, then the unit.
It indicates 130; lb
